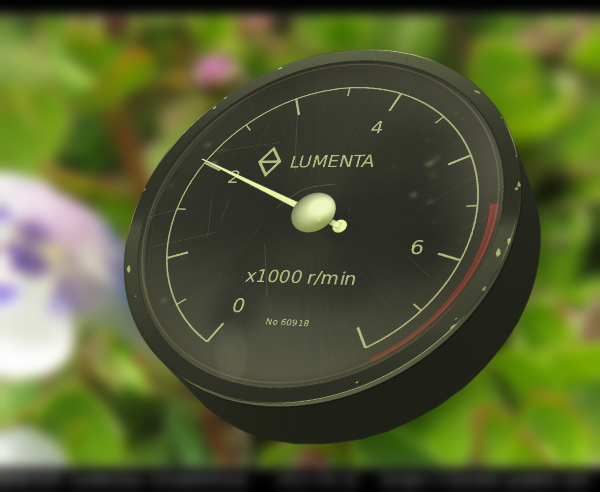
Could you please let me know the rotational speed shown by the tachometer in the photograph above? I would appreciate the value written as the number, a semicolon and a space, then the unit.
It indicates 2000; rpm
